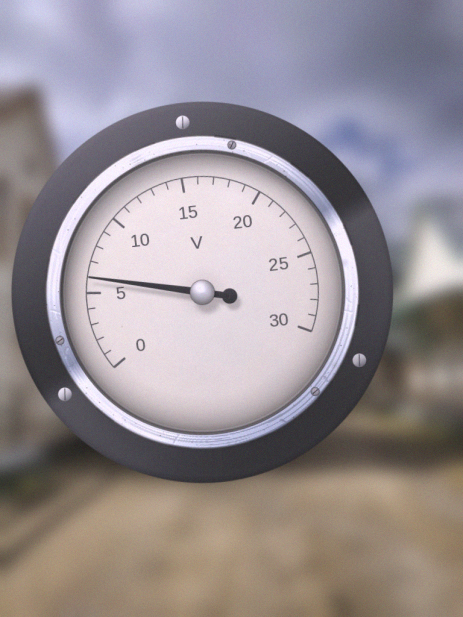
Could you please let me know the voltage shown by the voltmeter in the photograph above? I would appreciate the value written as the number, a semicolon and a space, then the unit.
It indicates 6; V
